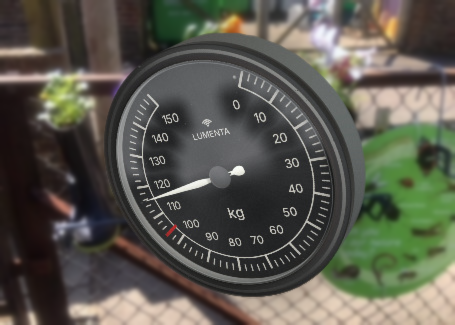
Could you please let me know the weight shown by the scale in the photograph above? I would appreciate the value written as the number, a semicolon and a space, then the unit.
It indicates 116; kg
